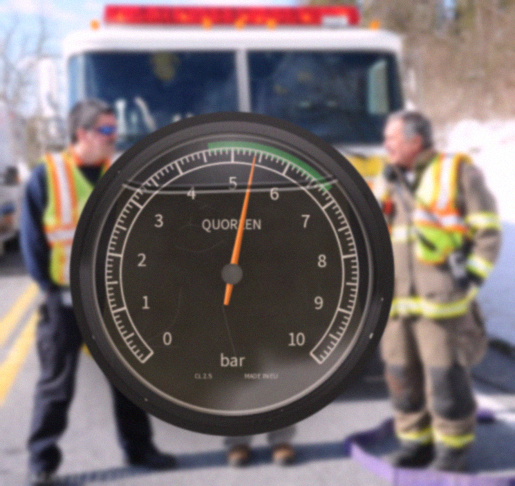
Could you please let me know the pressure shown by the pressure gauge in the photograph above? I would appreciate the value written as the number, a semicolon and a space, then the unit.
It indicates 5.4; bar
